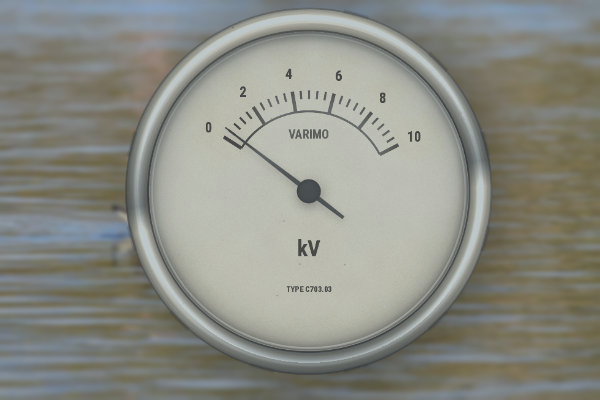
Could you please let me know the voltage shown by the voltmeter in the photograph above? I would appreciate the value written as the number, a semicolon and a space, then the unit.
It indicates 0.4; kV
